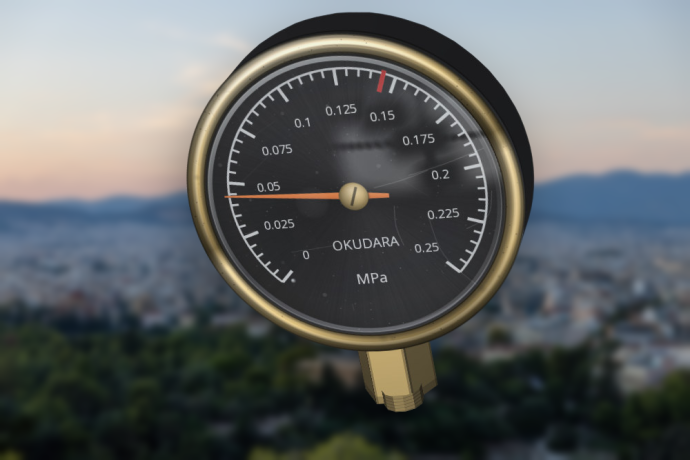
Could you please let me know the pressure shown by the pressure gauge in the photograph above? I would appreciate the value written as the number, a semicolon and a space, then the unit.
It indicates 0.045; MPa
